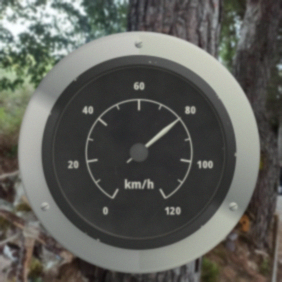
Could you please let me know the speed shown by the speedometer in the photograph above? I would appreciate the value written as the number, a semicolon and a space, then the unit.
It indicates 80; km/h
